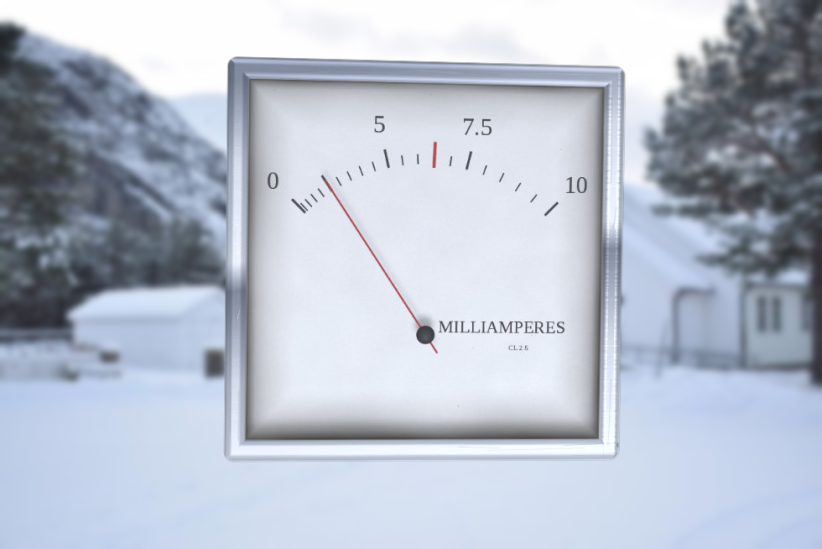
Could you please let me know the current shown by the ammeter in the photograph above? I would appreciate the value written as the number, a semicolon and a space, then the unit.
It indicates 2.5; mA
